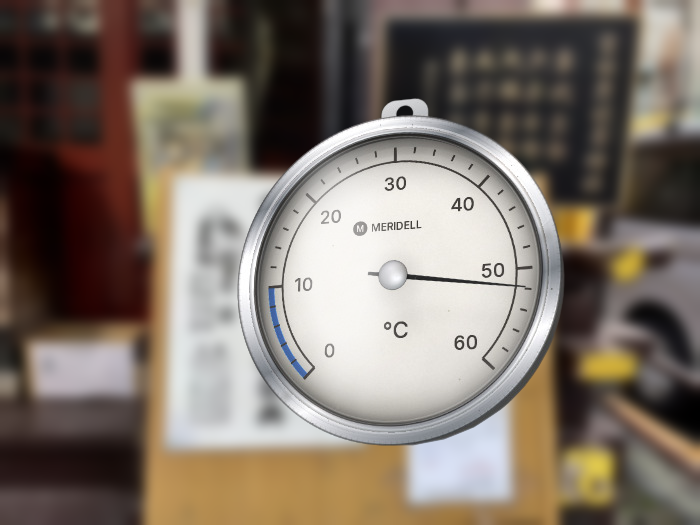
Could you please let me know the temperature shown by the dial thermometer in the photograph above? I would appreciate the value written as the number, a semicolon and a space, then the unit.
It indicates 52; °C
